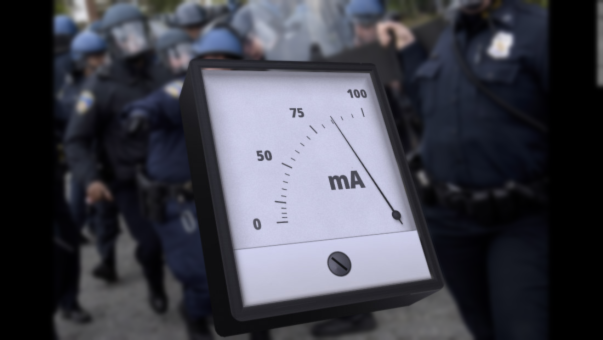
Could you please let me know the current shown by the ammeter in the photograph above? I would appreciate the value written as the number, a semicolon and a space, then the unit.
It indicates 85; mA
